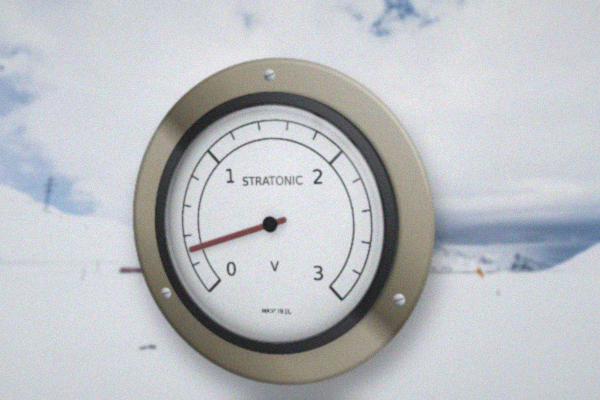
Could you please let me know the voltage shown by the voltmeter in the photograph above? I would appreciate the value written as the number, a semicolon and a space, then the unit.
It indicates 0.3; V
